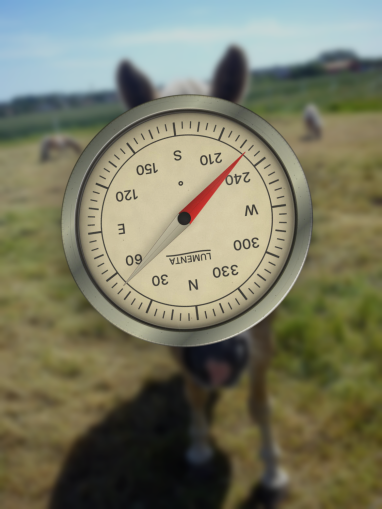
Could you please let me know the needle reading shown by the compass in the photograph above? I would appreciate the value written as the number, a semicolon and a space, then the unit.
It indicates 230; °
